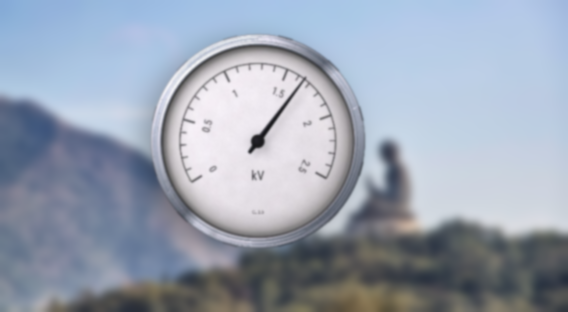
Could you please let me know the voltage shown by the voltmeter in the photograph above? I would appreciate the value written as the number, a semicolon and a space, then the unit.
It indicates 1.65; kV
